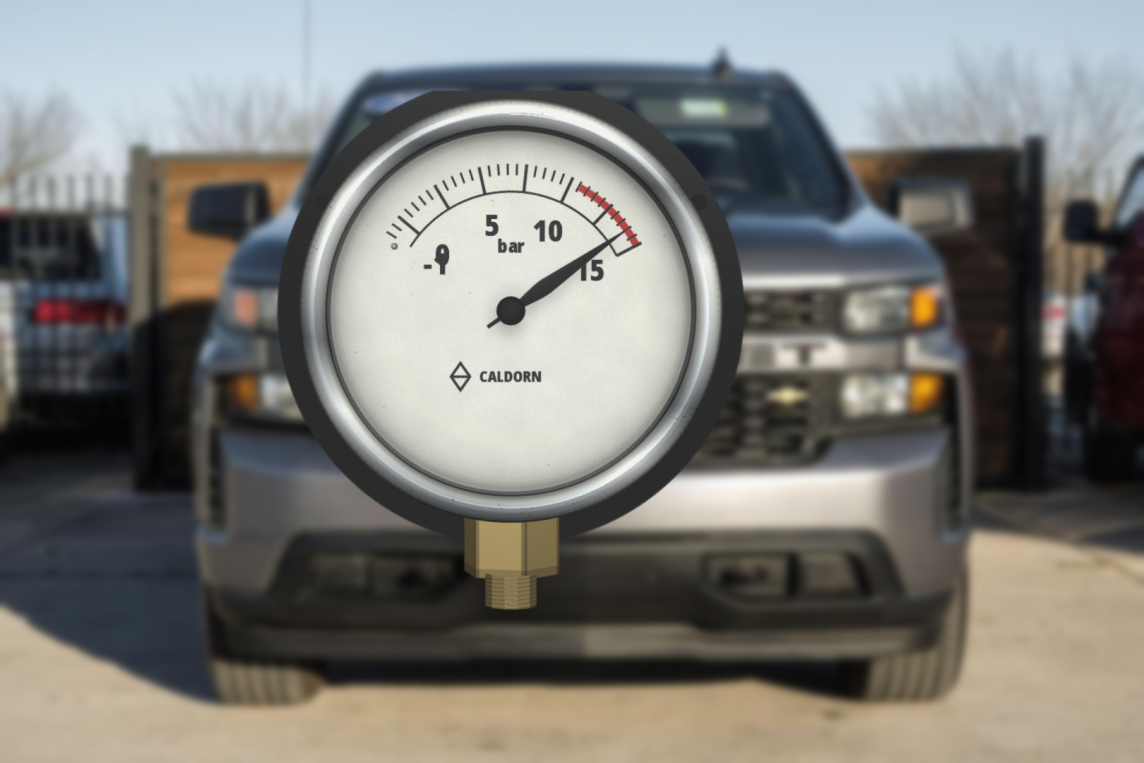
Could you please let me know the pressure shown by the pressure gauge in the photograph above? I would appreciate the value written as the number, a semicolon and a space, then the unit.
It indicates 14; bar
